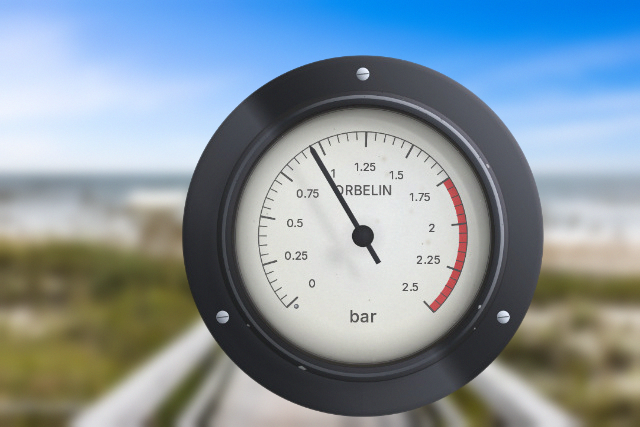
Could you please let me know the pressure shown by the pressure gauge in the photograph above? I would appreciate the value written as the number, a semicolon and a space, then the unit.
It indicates 0.95; bar
